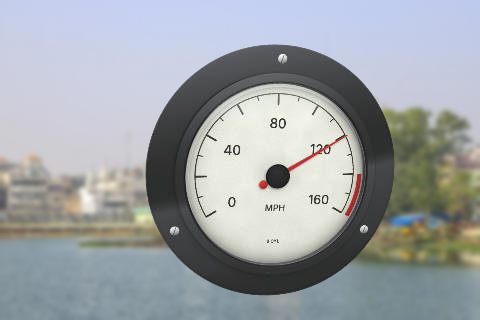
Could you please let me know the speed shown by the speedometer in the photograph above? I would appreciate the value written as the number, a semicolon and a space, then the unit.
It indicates 120; mph
